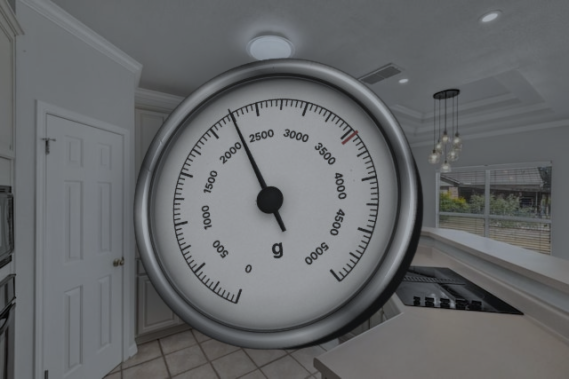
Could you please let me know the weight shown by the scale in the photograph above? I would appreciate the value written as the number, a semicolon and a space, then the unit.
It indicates 2250; g
